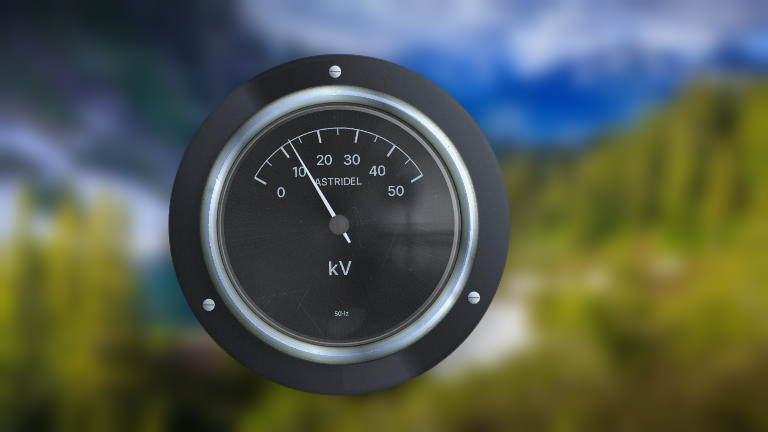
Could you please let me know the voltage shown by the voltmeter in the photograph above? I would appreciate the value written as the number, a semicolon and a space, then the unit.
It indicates 12.5; kV
